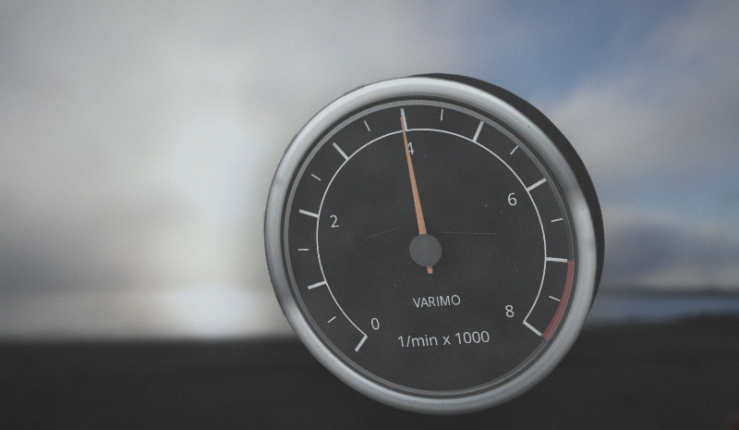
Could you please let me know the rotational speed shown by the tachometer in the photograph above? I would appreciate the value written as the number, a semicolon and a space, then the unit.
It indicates 4000; rpm
